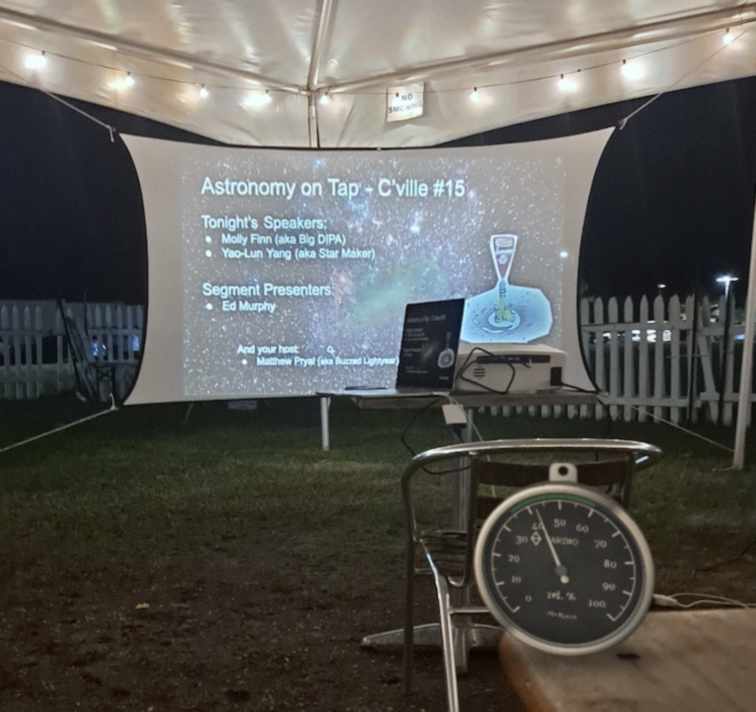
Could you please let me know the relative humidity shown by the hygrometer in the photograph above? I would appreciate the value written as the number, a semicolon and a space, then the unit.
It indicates 42.5; %
